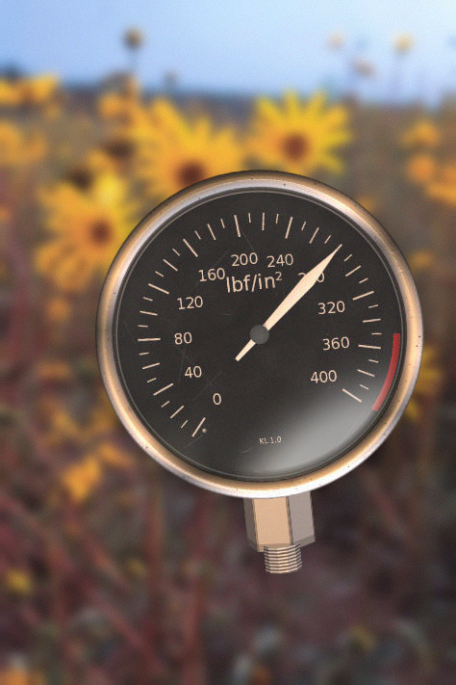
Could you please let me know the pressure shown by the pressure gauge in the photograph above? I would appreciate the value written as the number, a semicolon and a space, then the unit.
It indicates 280; psi
